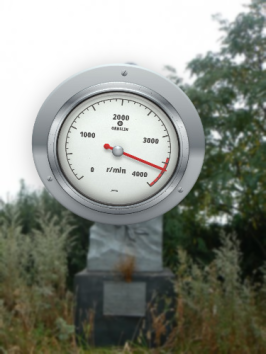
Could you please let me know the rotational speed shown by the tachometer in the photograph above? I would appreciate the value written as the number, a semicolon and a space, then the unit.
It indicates 3600; rpm
